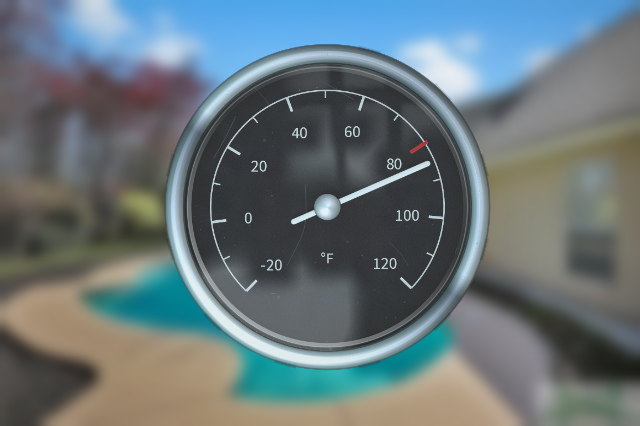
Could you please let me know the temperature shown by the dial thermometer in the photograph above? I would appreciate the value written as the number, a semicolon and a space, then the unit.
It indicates 85; °F
